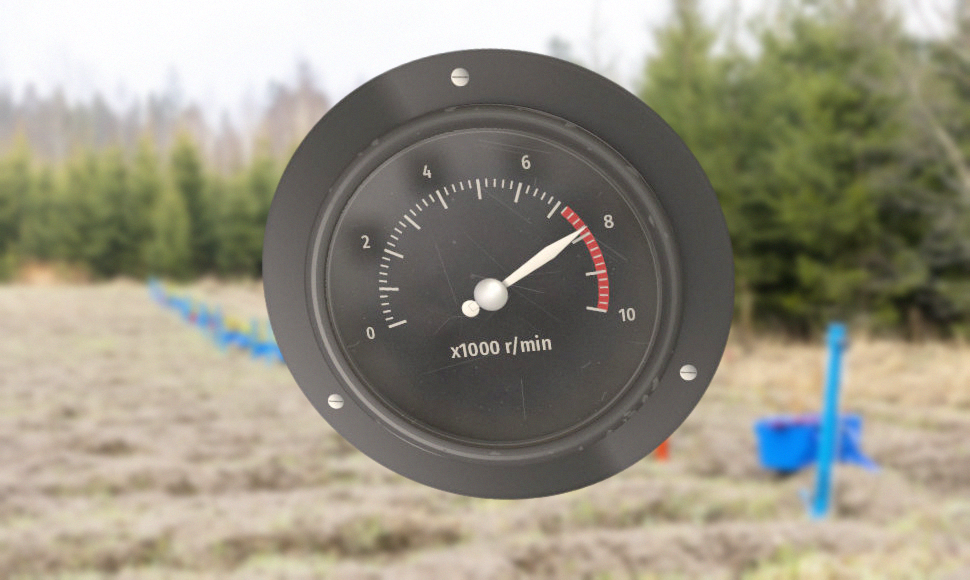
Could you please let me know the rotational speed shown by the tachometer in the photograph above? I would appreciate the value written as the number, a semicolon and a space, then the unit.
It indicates 7800; rpm
